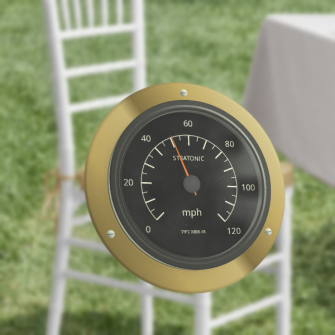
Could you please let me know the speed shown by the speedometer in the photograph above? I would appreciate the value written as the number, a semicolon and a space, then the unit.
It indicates 50; mph
